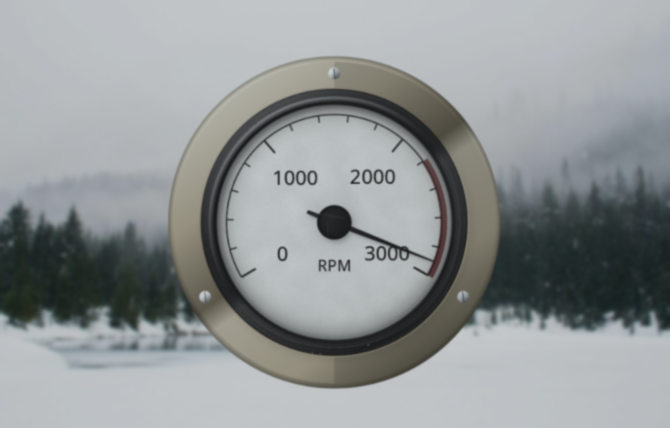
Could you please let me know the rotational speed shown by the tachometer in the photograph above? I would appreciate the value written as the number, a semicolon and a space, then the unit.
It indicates 2900; rpm
